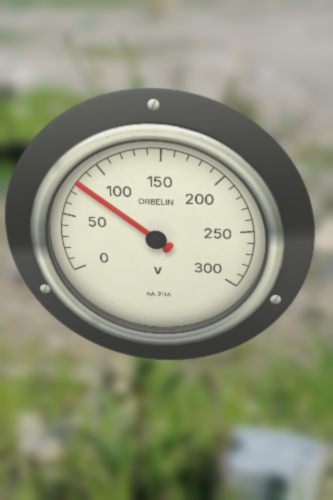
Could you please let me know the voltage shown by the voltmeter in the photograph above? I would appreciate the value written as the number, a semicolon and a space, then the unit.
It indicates 80; V
